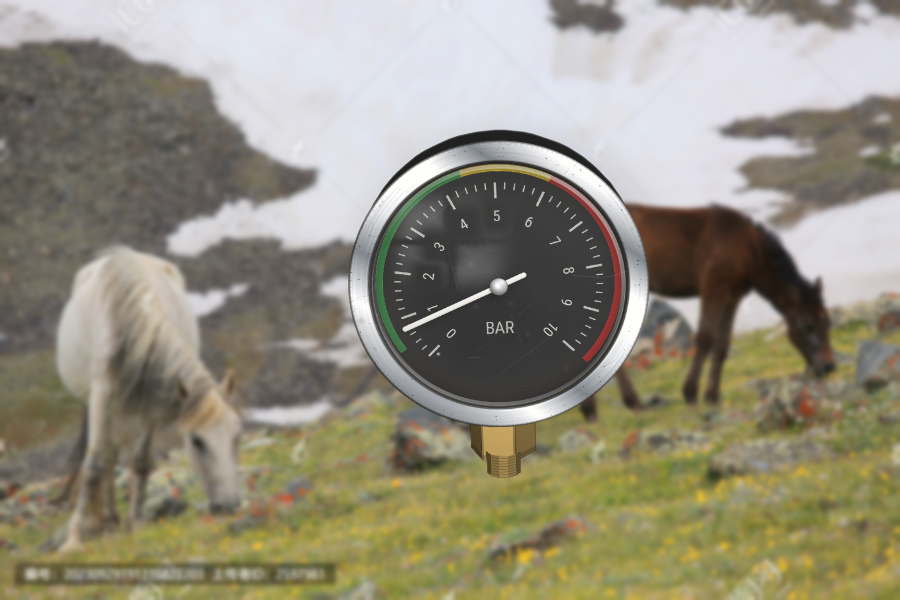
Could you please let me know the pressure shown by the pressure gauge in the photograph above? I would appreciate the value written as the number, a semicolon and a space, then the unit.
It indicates 0.8; bar
